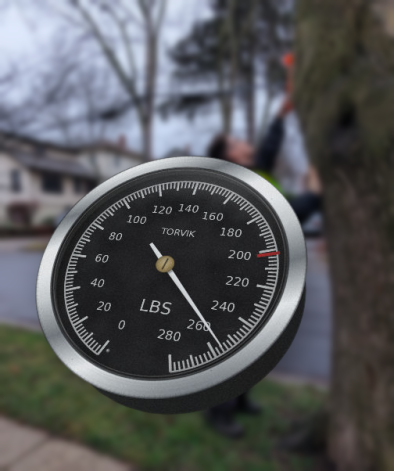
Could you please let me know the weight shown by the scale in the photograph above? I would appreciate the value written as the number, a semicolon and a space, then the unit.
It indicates 256; lb
